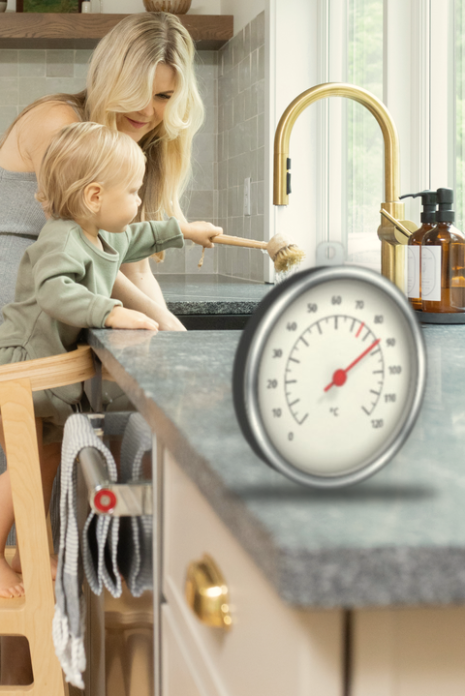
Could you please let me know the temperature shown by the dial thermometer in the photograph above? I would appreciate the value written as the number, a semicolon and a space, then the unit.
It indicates 85; °C
